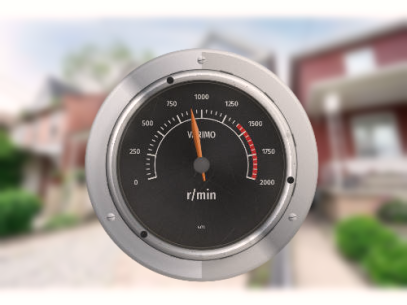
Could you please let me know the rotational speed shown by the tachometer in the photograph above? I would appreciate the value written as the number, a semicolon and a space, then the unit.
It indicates 900; rpm
